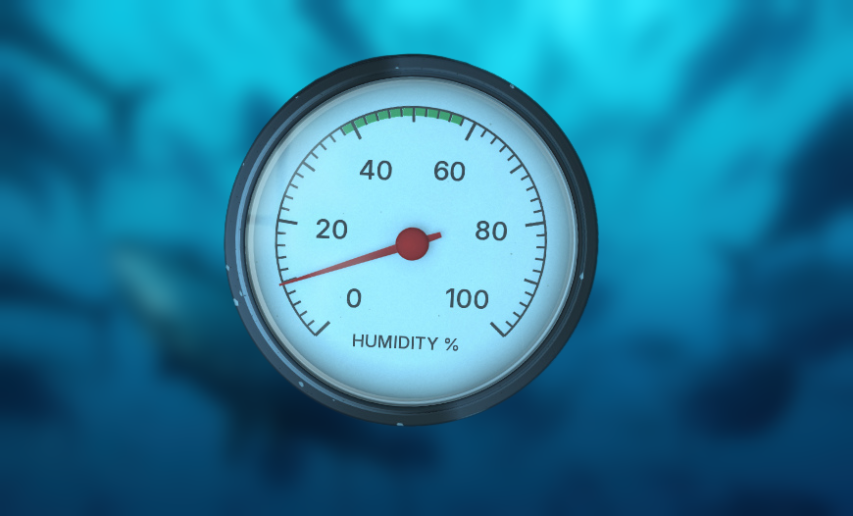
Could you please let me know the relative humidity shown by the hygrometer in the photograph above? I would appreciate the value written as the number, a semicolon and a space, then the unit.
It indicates 10; %
